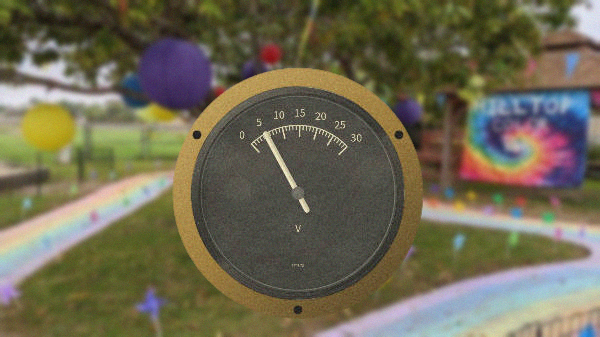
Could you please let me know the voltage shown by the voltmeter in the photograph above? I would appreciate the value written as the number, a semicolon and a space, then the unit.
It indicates 5; V
